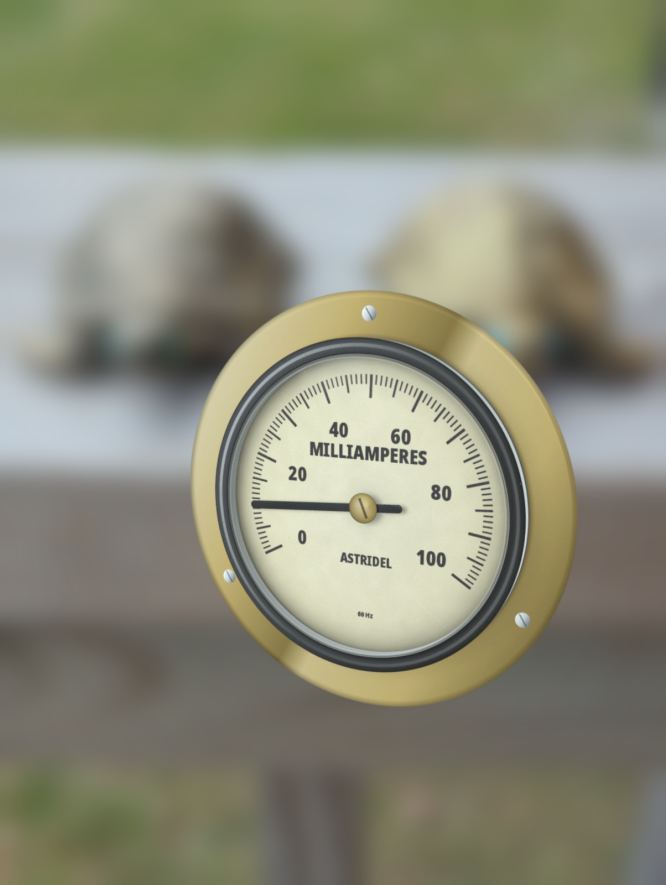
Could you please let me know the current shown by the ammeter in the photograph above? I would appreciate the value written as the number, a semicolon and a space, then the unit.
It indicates 10; mA
